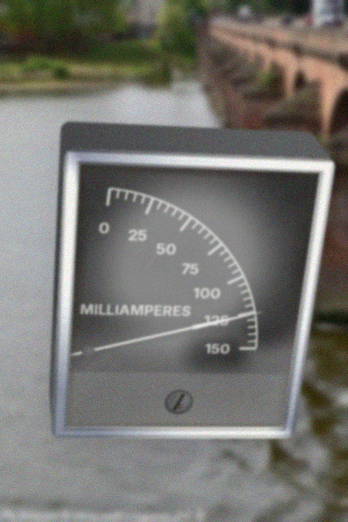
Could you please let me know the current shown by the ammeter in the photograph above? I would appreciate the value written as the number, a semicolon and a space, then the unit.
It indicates 125; mA
